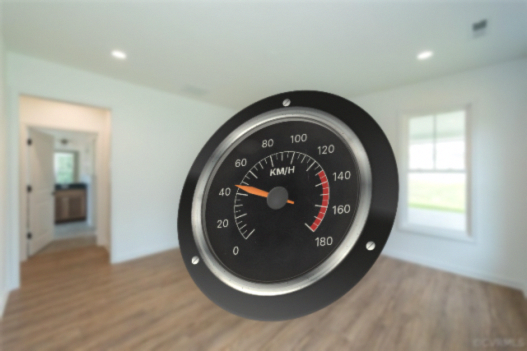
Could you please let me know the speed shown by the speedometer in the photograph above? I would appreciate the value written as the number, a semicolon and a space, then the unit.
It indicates 45; km/h
